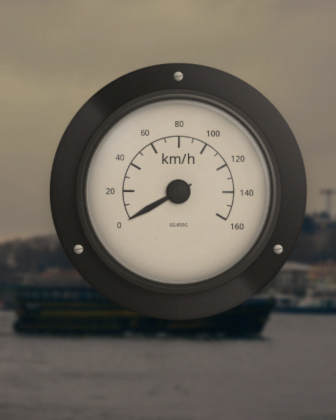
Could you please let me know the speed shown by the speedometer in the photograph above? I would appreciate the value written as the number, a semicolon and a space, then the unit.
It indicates 0; km/h
